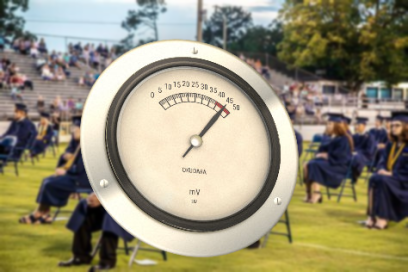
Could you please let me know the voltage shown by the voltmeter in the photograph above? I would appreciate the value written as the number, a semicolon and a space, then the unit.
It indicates 45; mV
